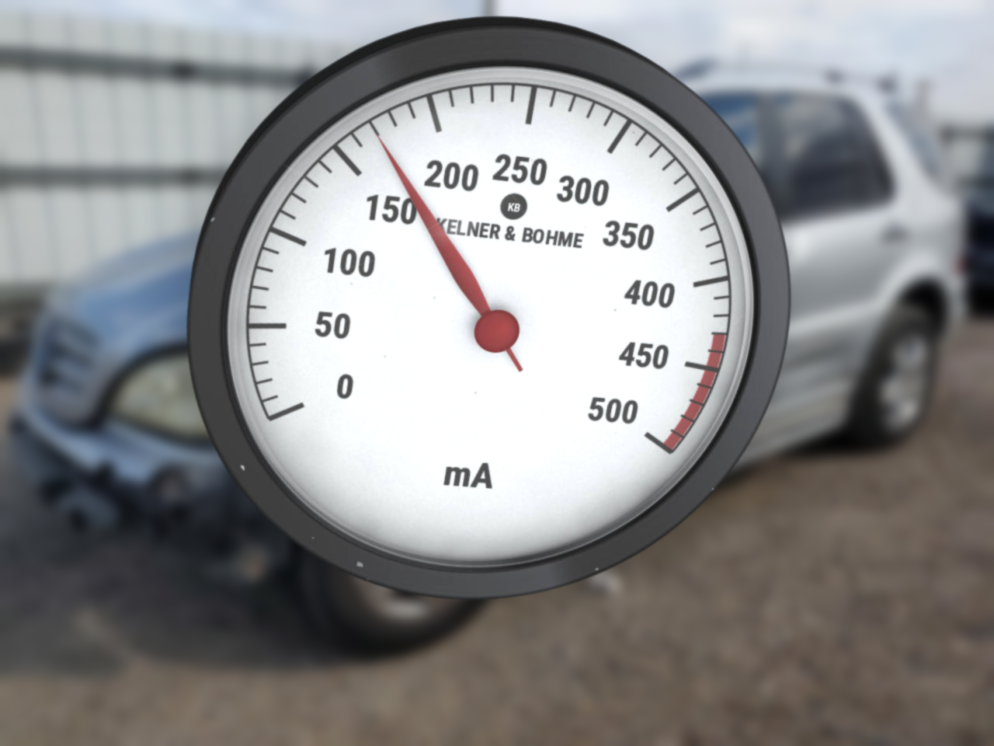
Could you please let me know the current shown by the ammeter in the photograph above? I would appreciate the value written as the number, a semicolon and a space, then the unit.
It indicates 170; mA
